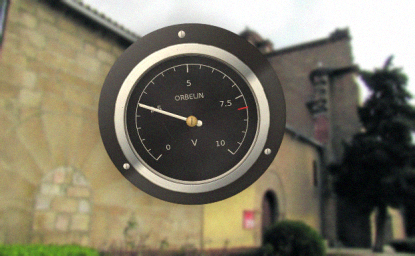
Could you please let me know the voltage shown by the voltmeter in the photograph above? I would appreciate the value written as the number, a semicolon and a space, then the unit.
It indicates 2.5; V
